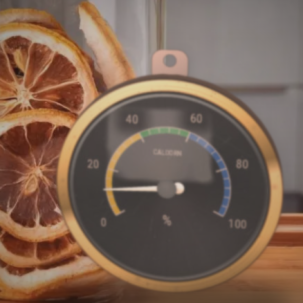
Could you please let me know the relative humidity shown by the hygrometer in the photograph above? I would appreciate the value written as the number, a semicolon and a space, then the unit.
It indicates 12; %
